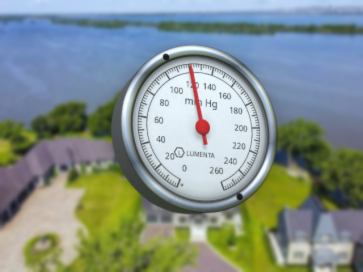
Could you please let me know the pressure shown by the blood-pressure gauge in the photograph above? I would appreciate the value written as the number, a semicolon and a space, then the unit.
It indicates 120; mmHg
